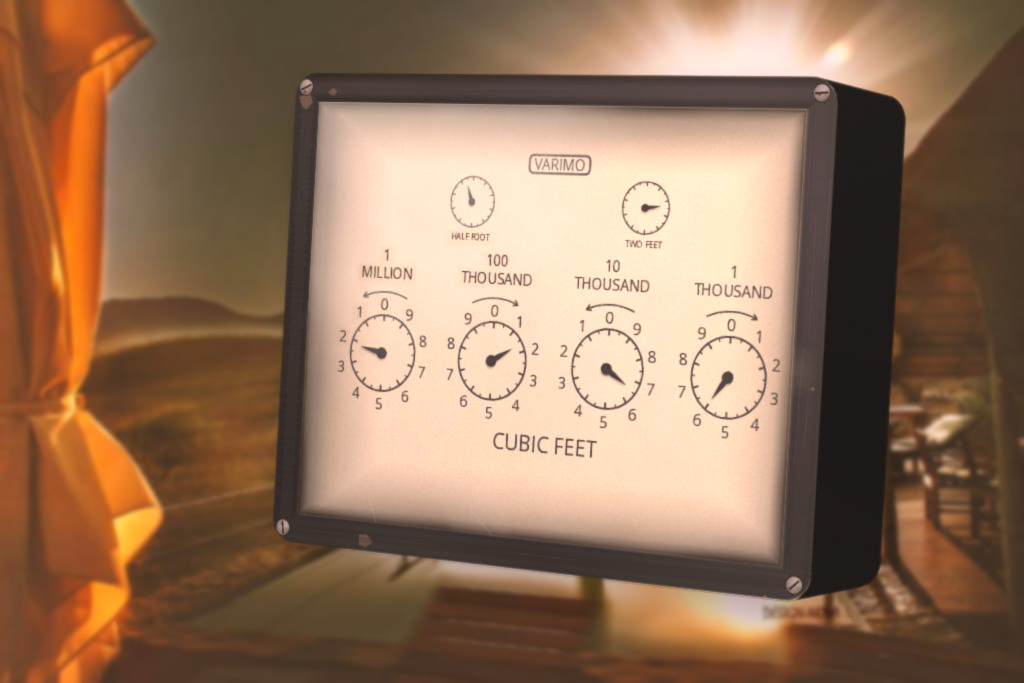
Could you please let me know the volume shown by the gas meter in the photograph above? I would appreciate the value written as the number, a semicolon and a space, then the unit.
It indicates 216600; ft³
